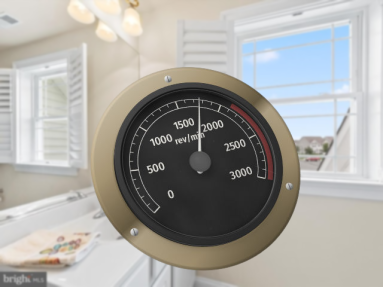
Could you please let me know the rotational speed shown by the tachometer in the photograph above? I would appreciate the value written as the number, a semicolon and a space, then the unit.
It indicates 1750; rpm
